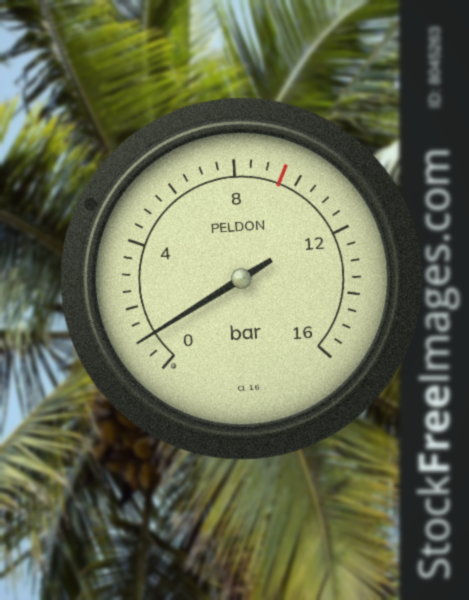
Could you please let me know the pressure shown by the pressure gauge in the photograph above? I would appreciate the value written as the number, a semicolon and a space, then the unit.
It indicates 1; bar
